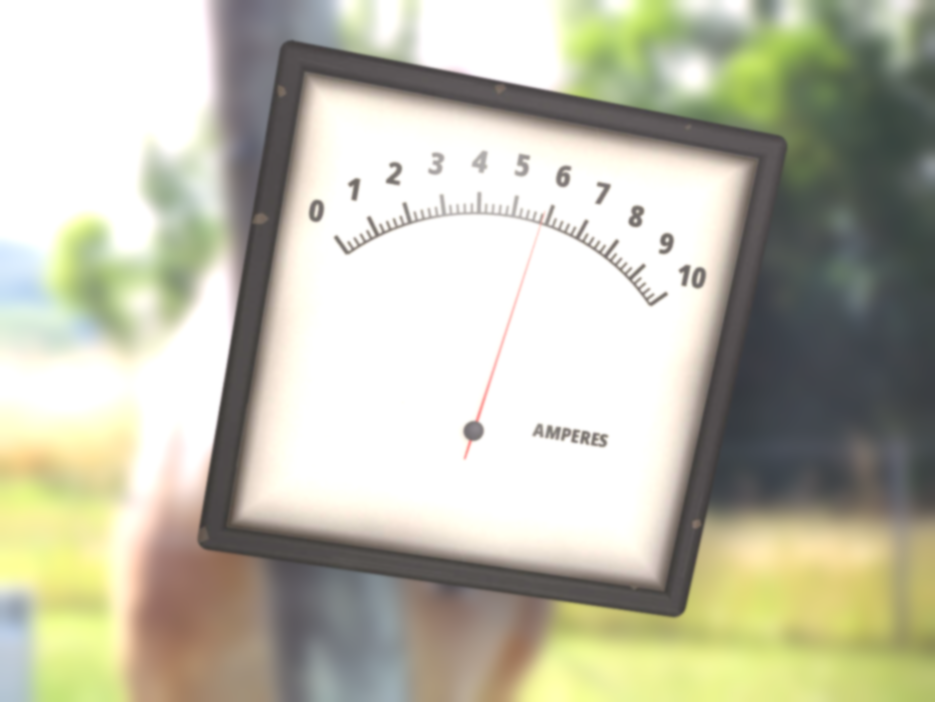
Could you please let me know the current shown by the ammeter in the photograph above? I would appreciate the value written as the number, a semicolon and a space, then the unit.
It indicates 5.8; A
